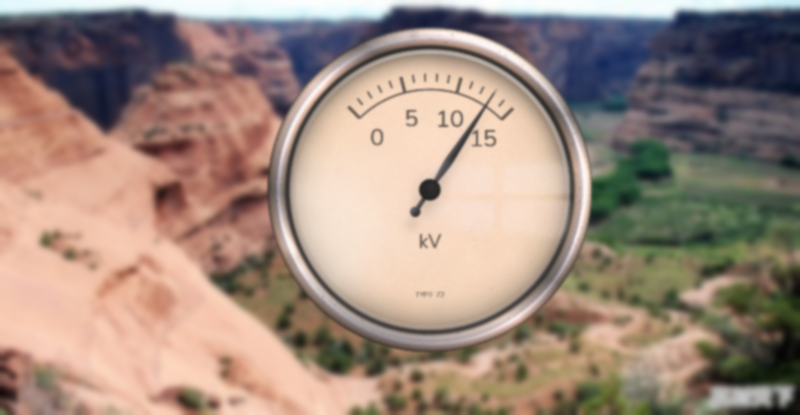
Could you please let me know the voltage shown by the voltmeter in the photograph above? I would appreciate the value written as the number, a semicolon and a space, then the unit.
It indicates 13; kV
